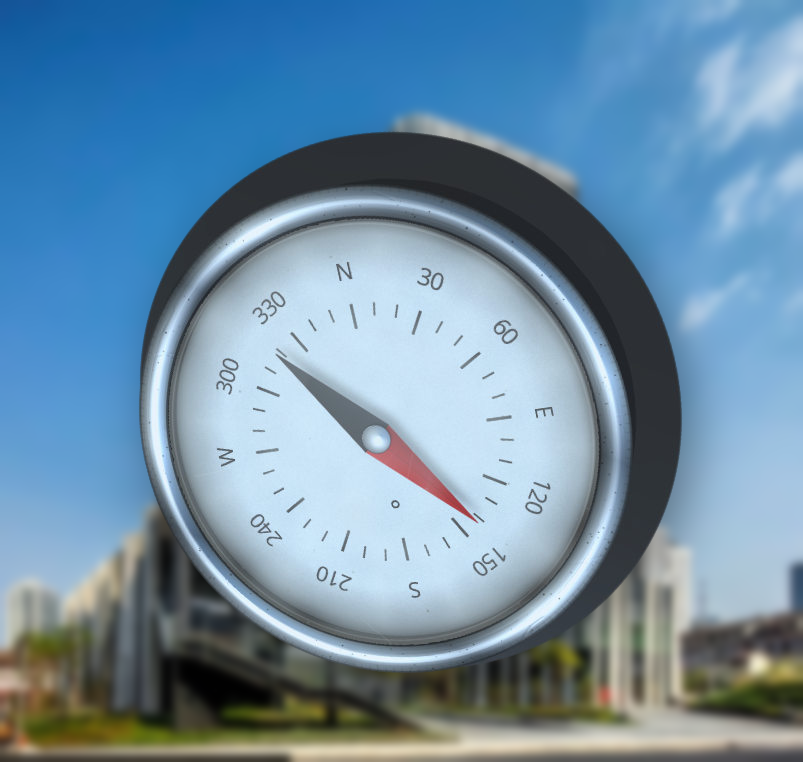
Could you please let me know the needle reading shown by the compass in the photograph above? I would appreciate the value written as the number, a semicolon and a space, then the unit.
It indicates 140; °
